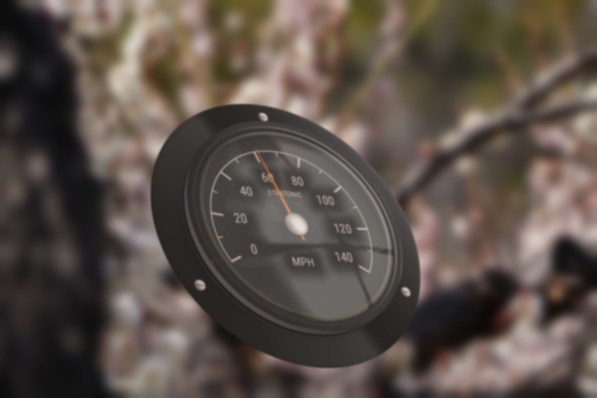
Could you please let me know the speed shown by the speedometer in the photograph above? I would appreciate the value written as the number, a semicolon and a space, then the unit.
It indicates 60; mph
